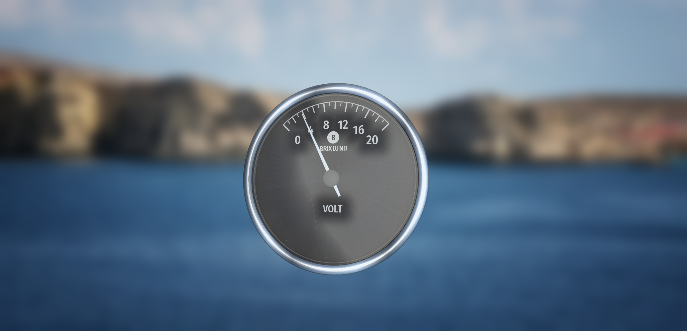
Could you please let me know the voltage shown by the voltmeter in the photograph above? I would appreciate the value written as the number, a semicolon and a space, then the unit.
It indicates 4; V
